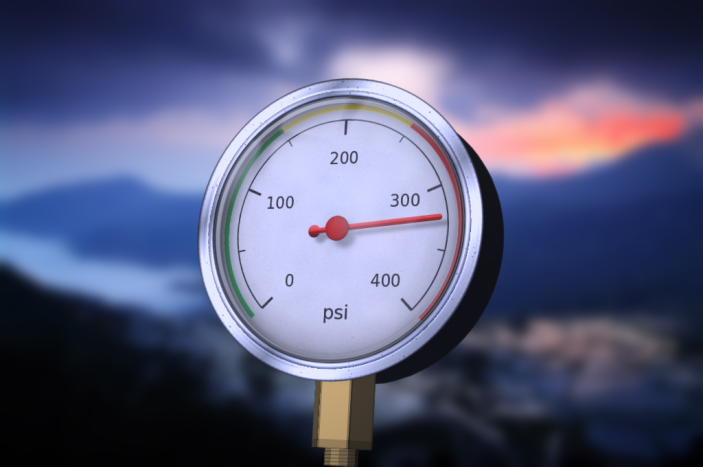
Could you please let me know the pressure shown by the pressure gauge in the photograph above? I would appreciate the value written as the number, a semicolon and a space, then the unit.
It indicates 325; psi
